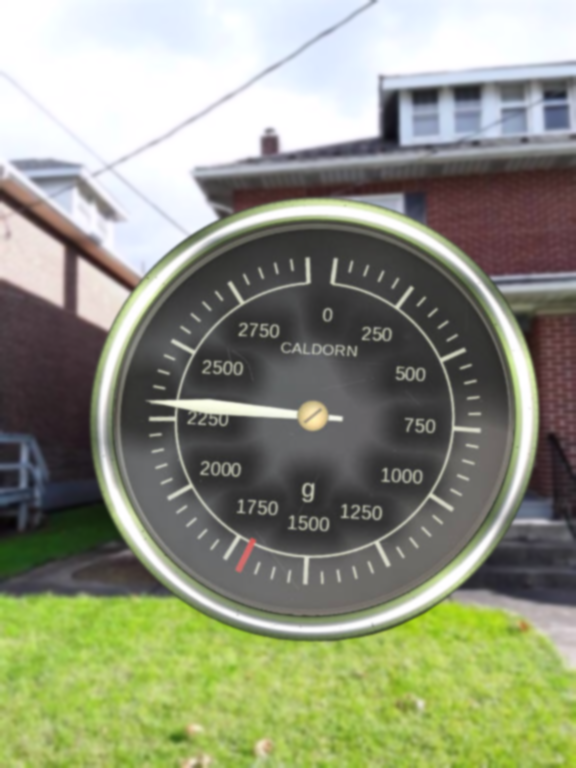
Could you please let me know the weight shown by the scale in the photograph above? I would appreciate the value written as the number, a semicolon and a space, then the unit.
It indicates 2300; g
